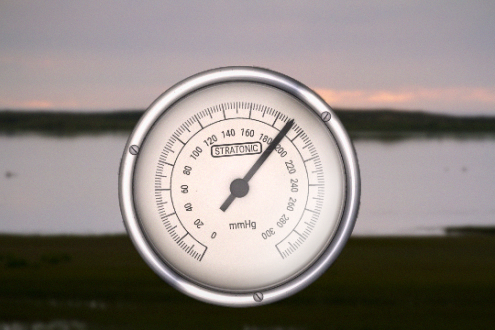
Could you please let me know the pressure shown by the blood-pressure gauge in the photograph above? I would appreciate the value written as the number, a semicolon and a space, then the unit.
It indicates 190; mmHg
